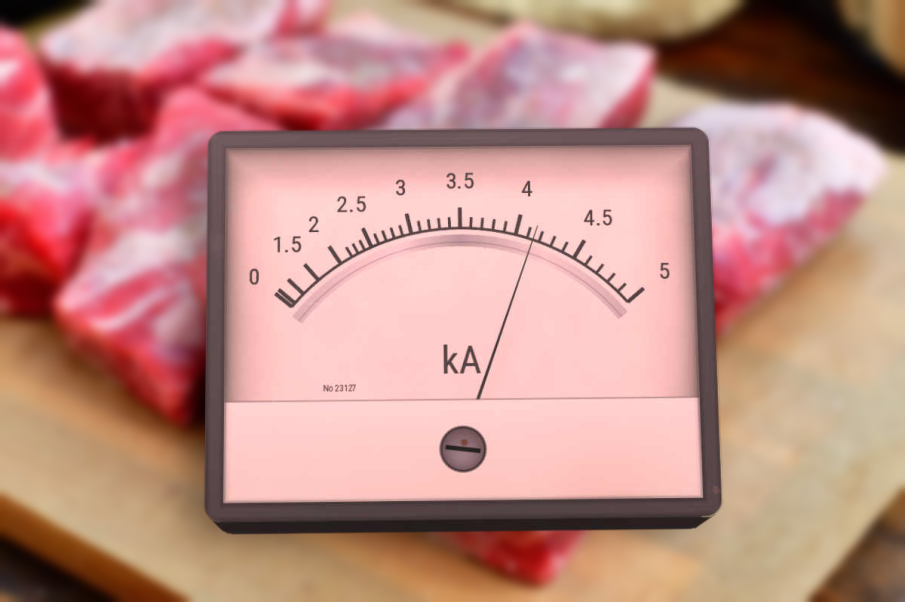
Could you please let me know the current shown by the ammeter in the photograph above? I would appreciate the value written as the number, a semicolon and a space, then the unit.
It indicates 4.15; kA
